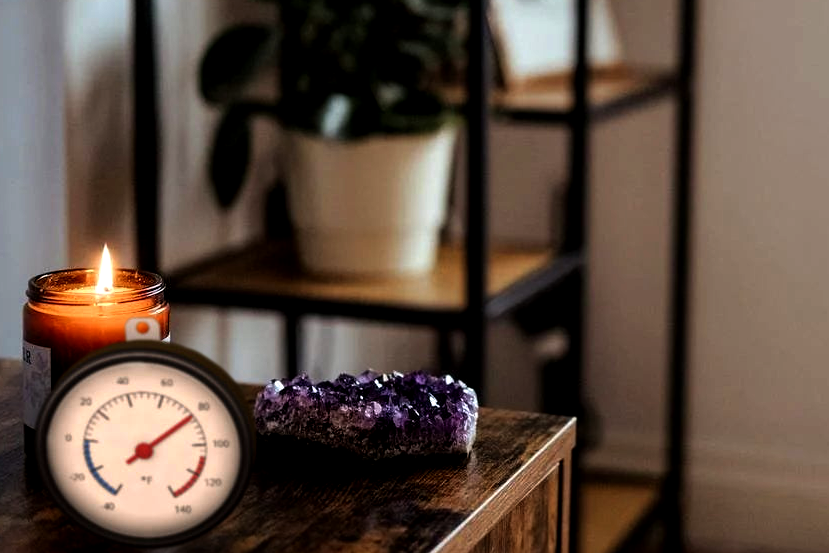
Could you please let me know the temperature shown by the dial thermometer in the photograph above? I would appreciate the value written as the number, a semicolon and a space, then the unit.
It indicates 80; °F
